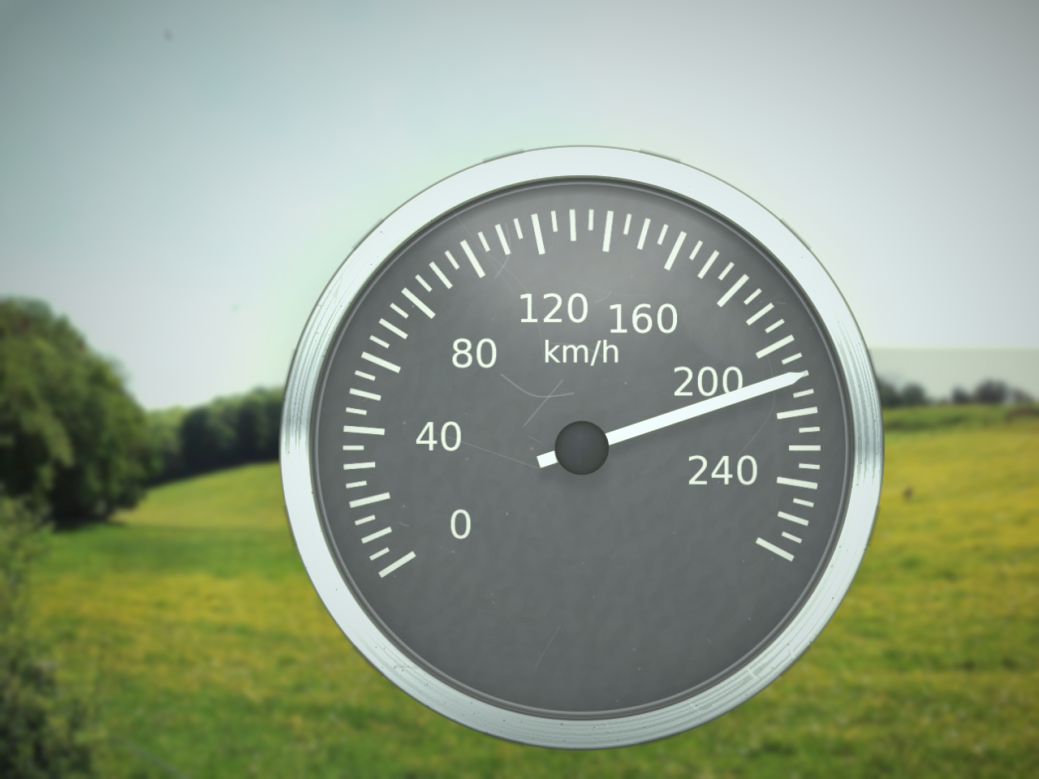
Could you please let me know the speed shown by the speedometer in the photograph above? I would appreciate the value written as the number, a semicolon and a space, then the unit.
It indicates 210; km/h
